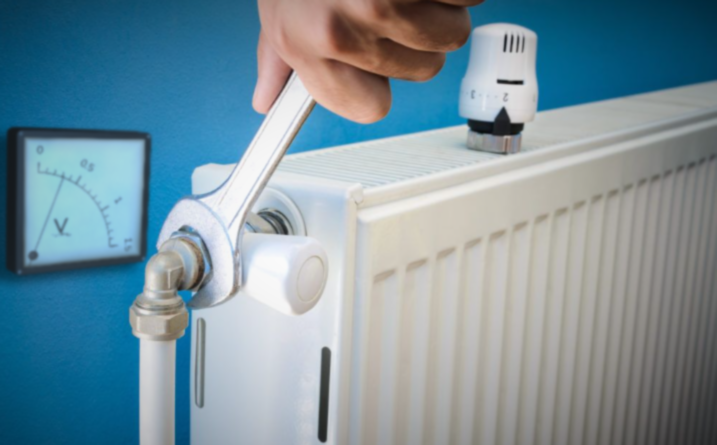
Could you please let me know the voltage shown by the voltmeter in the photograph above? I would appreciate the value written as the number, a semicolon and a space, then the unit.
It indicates 0.3; V
